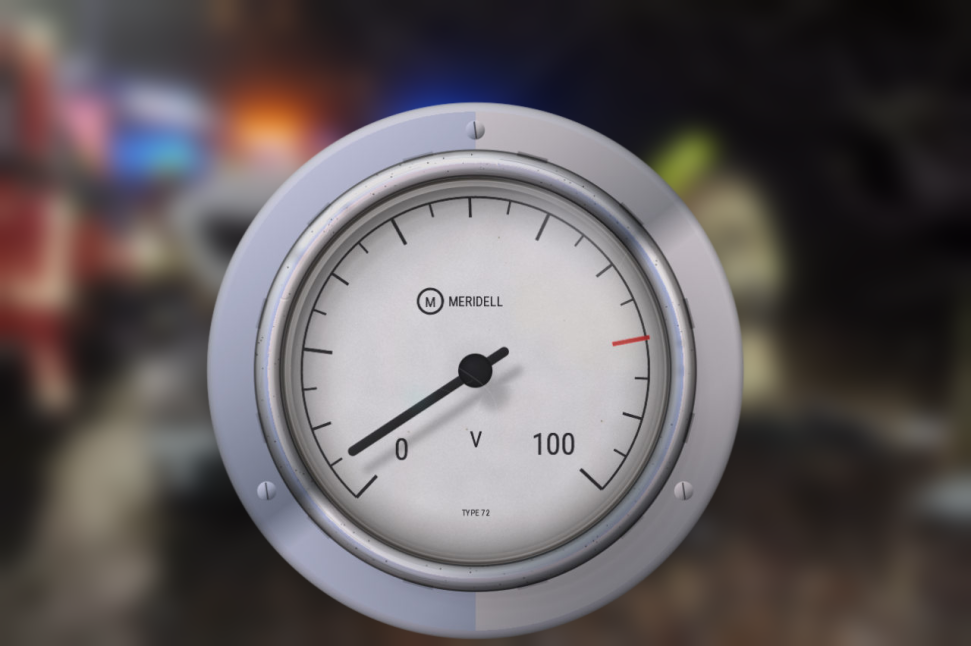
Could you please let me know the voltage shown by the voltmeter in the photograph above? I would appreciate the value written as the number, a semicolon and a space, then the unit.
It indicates 5; V
